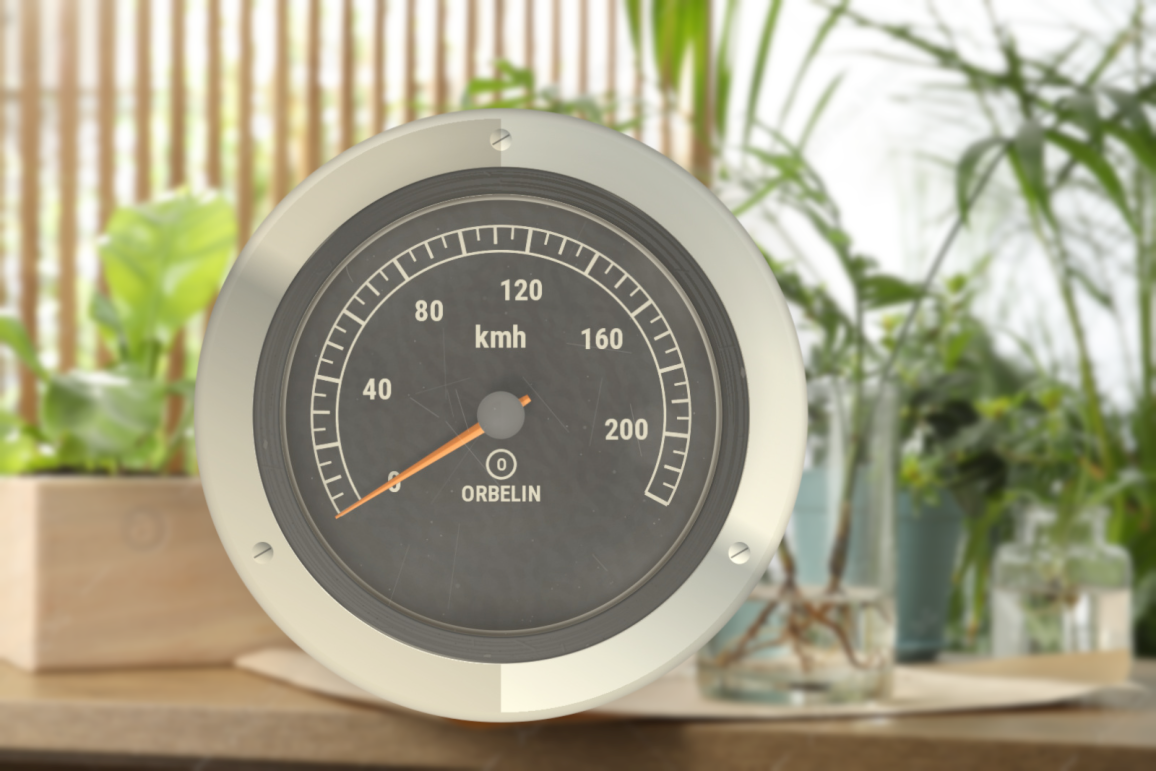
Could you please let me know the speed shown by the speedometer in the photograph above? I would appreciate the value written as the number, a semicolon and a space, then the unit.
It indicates 0; km/h
